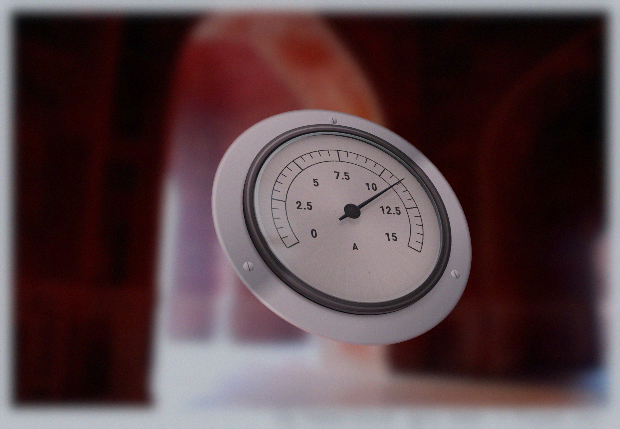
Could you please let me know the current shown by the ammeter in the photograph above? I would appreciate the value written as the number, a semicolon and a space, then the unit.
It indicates 11; A
